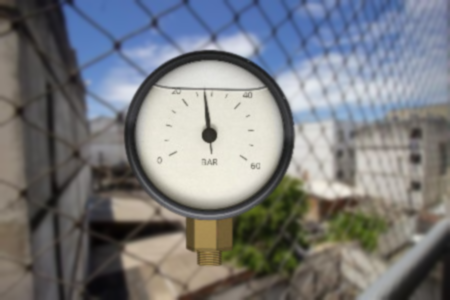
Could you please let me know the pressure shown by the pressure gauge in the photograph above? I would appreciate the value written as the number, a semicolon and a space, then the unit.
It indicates 27.5; bar
